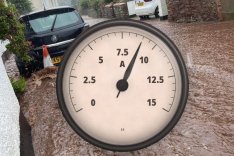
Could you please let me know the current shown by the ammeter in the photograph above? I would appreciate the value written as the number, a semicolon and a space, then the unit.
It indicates 9; A
